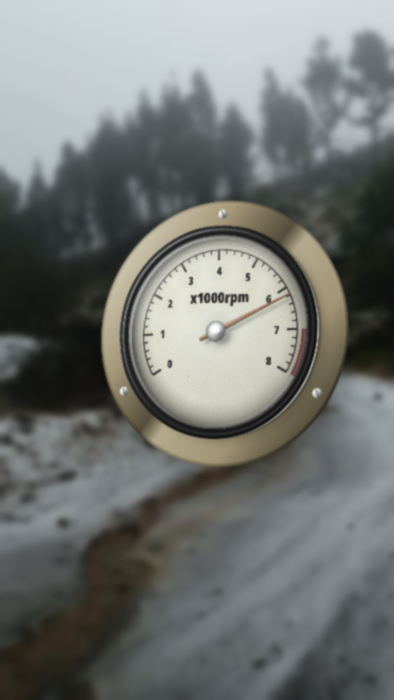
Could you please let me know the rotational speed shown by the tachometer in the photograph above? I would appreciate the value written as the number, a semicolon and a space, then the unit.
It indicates 6200; rpm
